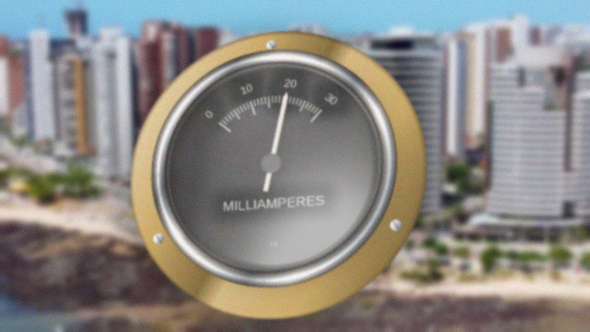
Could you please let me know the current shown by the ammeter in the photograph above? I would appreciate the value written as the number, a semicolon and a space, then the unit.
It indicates 20; mA
